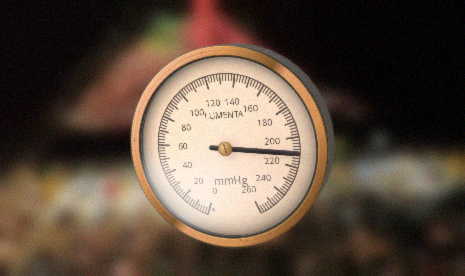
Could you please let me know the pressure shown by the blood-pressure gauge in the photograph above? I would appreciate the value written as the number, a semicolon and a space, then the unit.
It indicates 210; mmHg
